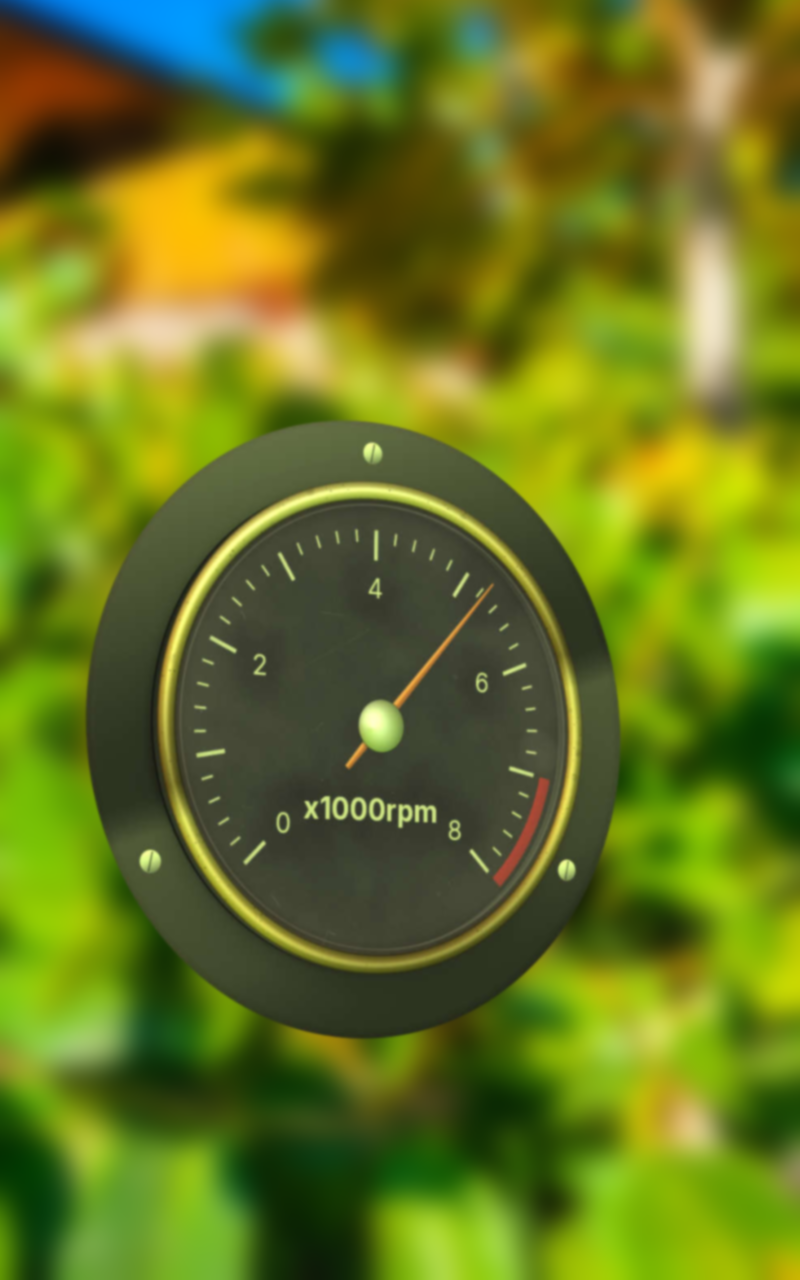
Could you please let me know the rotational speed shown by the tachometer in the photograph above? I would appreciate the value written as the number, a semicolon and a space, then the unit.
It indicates 5200; rpm
